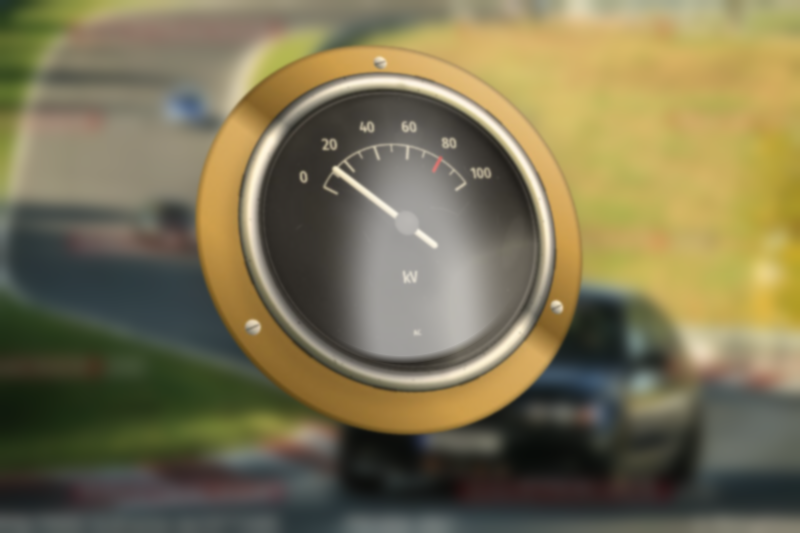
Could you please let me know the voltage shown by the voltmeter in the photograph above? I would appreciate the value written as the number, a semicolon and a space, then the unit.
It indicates 10; kV
